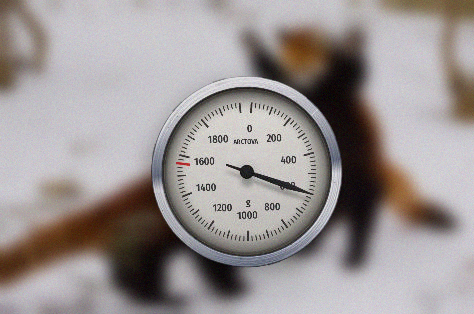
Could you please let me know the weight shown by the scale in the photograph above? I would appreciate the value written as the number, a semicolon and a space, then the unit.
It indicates 600; g
